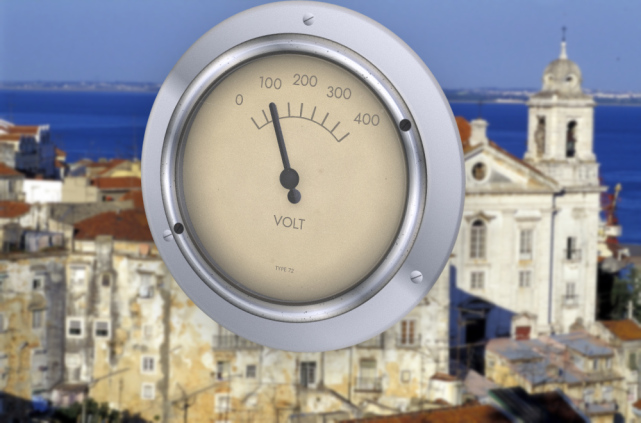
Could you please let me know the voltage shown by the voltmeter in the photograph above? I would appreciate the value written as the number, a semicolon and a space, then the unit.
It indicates 100; V
